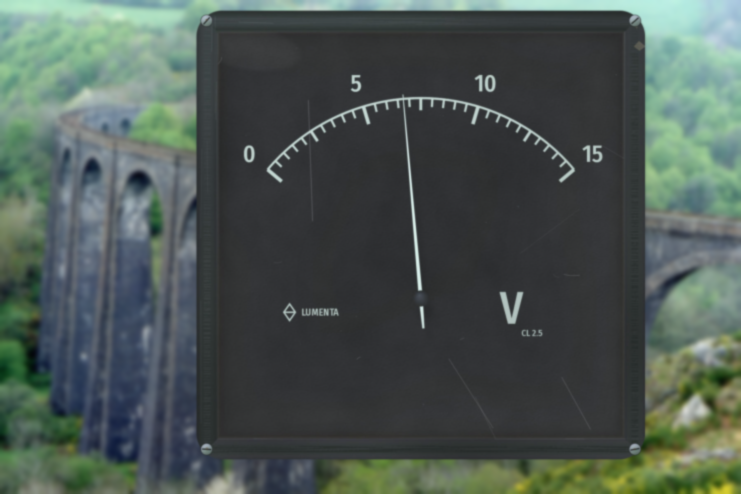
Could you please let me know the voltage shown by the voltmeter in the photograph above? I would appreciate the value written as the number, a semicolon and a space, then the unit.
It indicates 6.75; V
